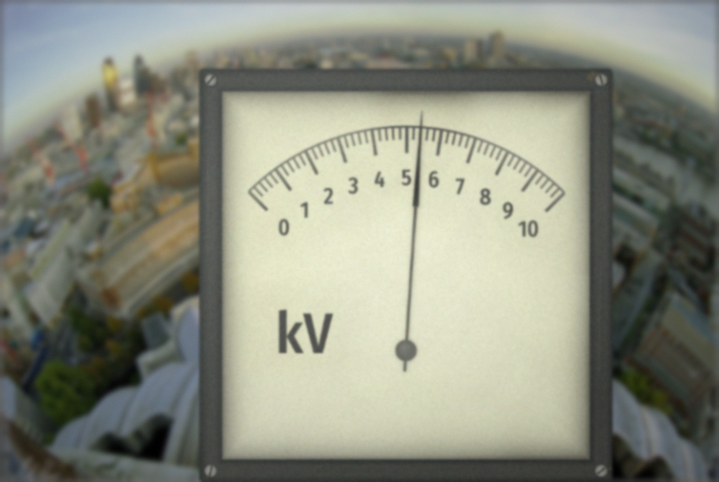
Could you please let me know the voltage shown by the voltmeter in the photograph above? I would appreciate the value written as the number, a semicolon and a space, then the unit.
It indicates 5.4; kV
